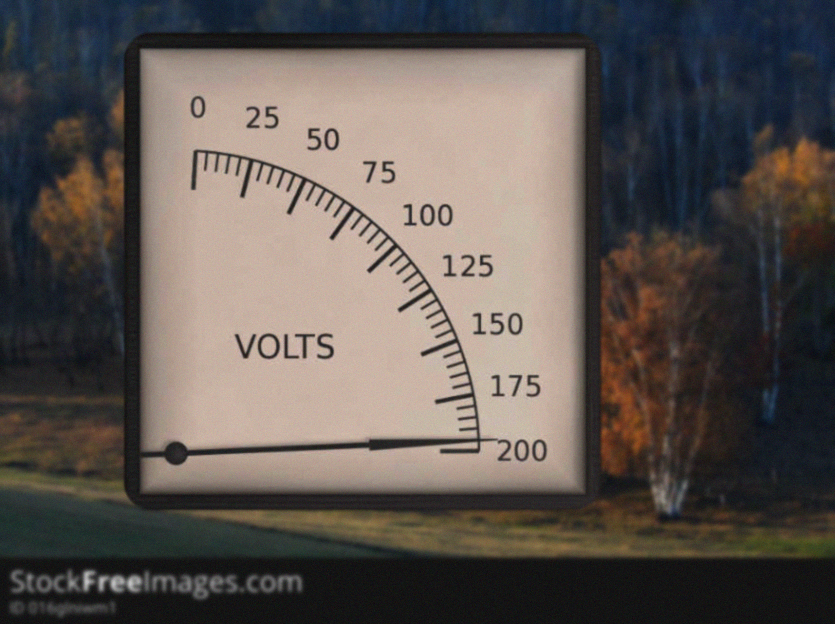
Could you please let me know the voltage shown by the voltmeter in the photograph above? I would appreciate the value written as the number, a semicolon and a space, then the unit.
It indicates 195; V
